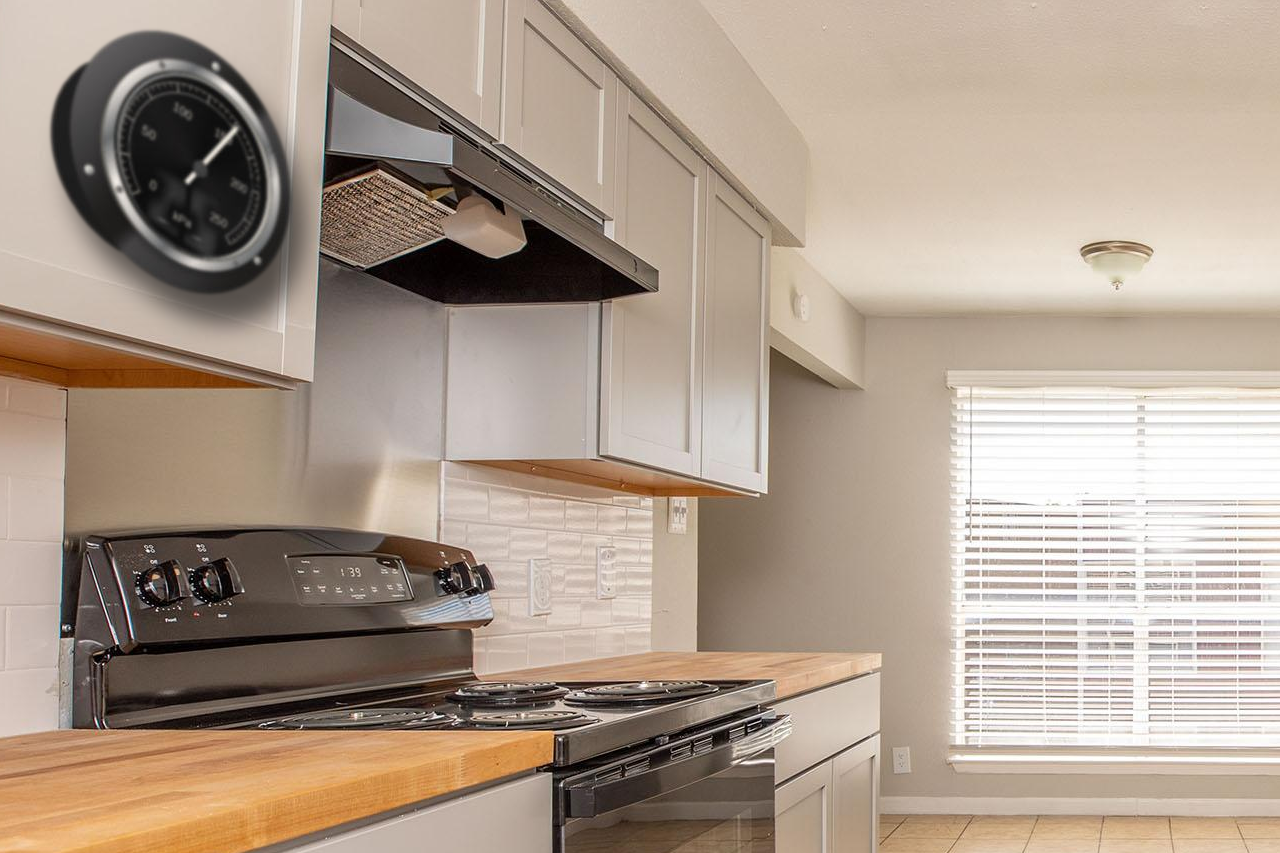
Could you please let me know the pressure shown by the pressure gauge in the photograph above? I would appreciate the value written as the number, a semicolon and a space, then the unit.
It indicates 150; kPa
